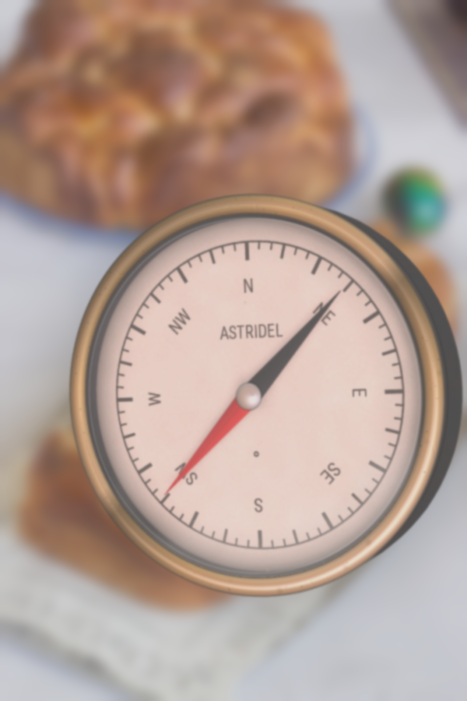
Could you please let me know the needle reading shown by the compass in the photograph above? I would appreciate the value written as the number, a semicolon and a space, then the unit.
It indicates 225; °
